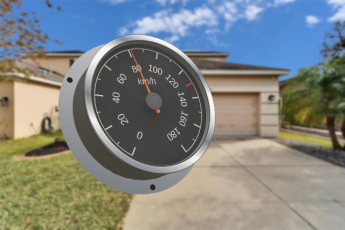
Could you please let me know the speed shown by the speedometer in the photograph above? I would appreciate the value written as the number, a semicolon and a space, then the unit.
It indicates 80; km/h
